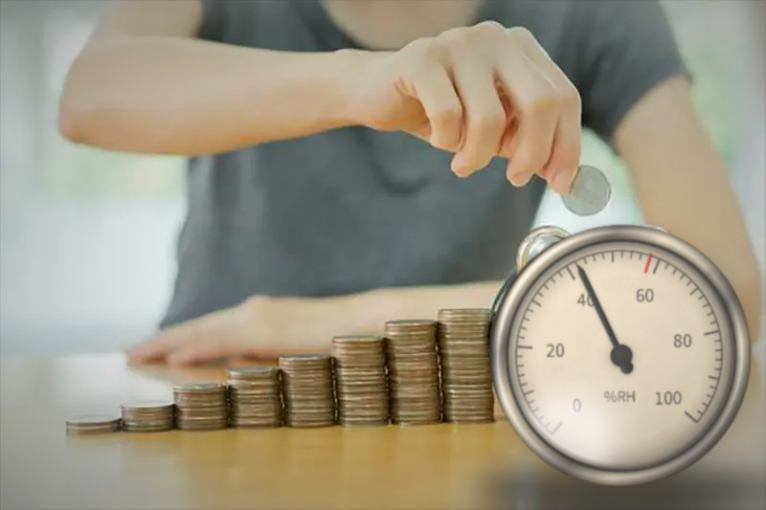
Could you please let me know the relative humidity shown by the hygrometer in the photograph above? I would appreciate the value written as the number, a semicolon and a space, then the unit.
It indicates 42; %
